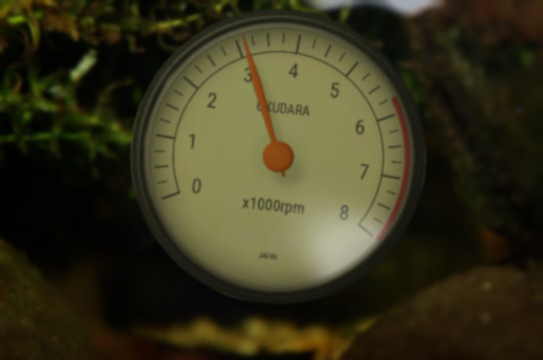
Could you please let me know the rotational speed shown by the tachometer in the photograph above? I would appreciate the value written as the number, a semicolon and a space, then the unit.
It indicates 3125; rpm
